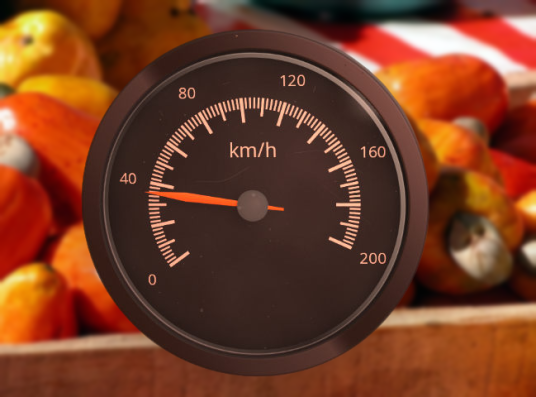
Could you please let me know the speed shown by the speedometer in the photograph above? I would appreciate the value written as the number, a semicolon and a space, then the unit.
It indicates 36; km/h
